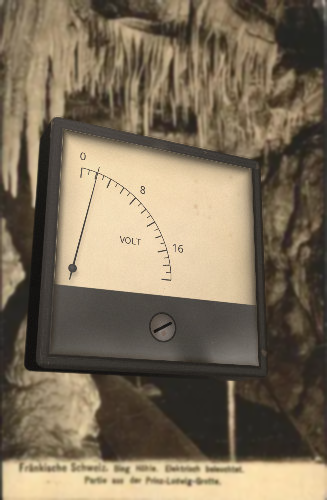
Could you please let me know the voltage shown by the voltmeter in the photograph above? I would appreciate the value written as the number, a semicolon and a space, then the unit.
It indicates 2; V
